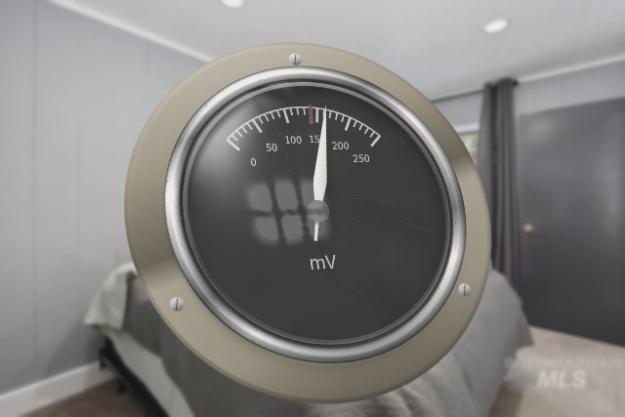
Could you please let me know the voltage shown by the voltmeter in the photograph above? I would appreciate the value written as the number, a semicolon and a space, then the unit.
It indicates 160; mV
